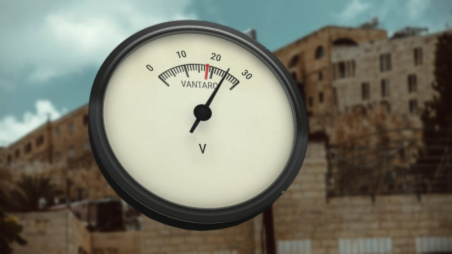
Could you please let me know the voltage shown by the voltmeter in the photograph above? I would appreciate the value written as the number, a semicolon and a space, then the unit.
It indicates 25; V
